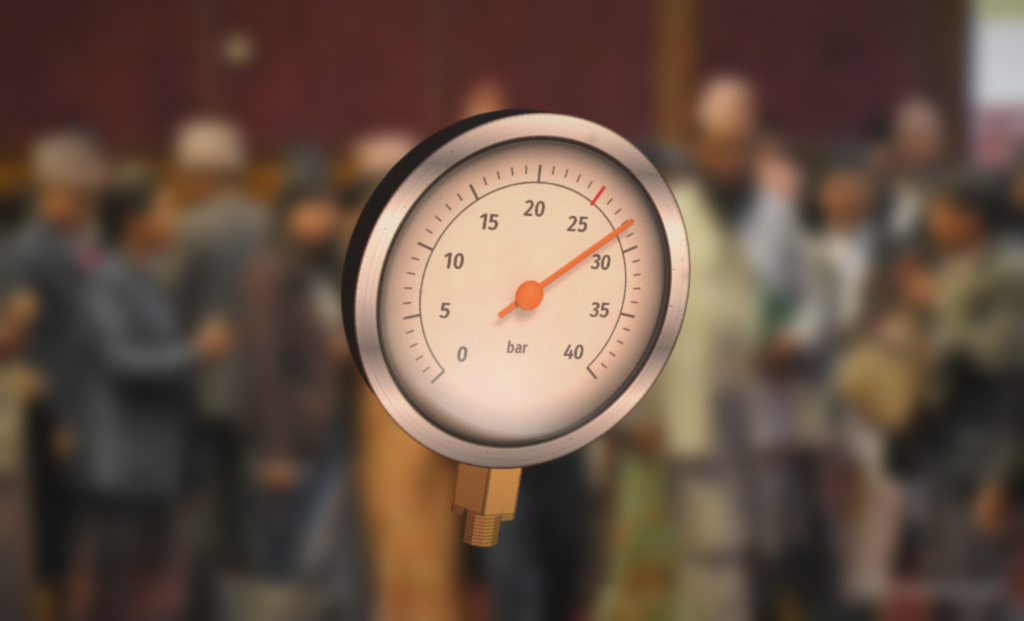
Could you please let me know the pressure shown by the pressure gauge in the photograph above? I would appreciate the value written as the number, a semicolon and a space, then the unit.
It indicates 28; bar
